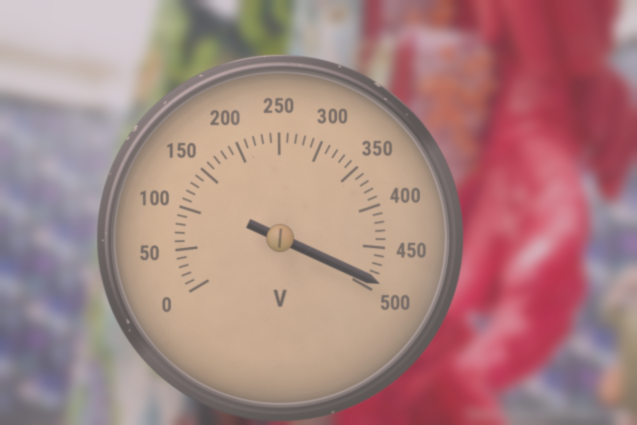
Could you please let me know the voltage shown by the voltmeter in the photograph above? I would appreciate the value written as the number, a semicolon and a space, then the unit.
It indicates 490; V
